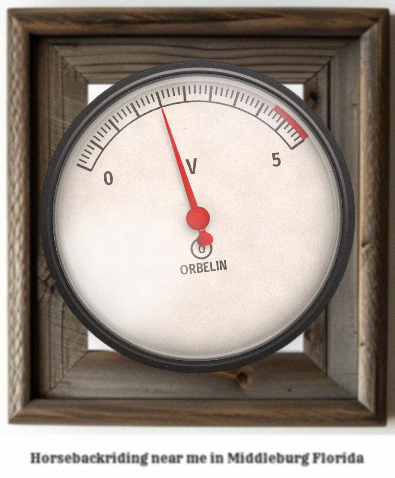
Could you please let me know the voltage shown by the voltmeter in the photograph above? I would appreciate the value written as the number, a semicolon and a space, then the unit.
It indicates 2; V
